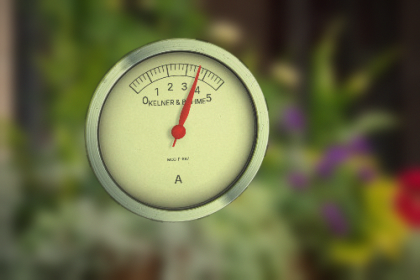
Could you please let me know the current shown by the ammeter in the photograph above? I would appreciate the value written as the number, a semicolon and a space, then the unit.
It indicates 3.6; A
